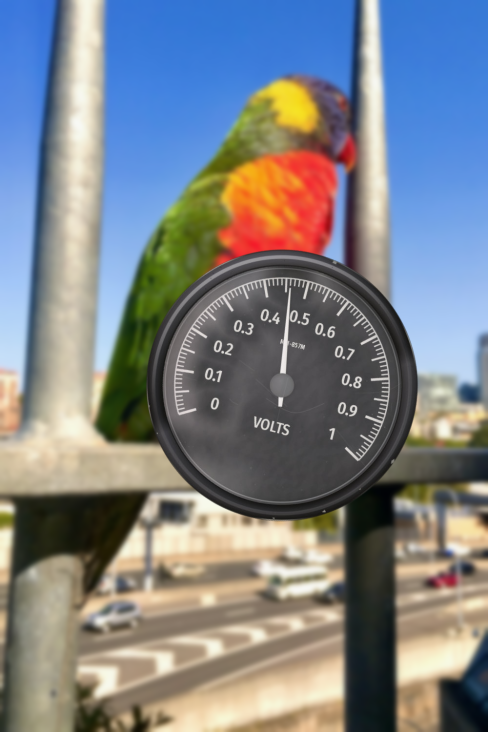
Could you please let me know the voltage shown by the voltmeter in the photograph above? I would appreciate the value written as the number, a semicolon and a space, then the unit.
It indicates 0.46; V
